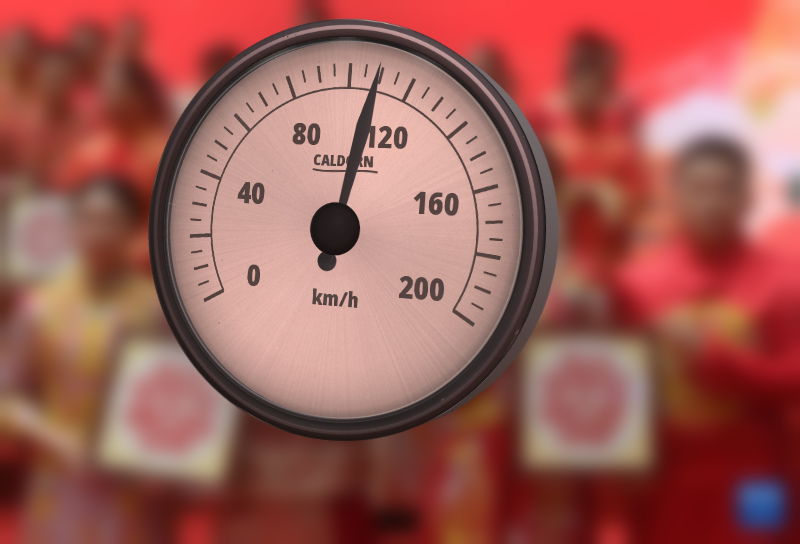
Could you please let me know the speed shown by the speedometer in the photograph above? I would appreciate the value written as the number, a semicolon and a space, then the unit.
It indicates 110; km/h
